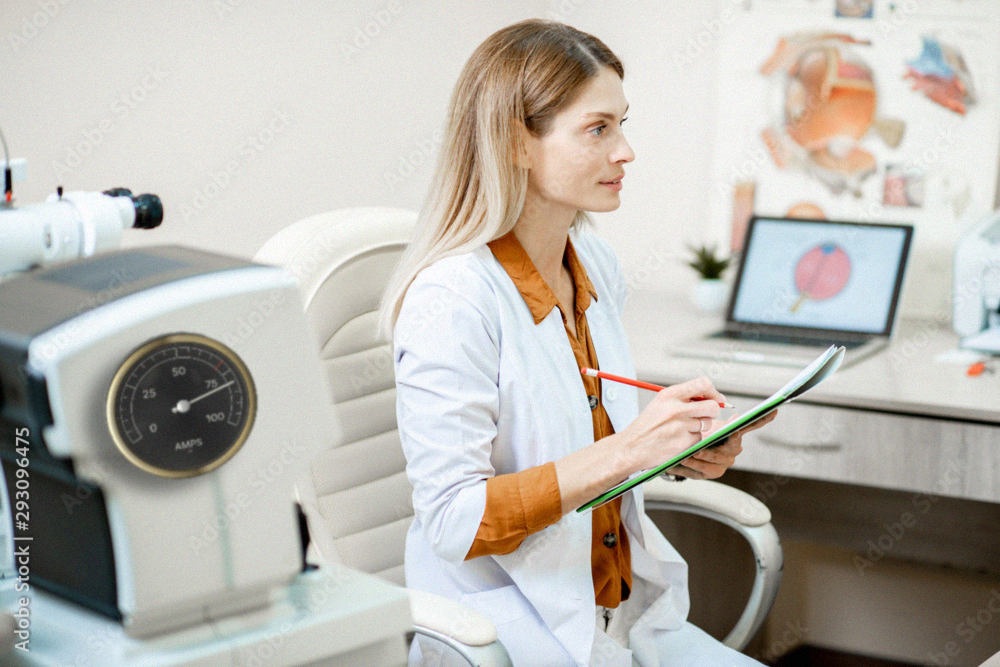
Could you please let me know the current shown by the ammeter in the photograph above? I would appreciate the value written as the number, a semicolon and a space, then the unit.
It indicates 80; A
